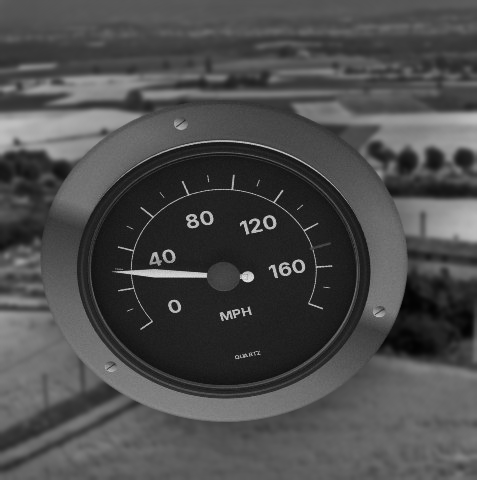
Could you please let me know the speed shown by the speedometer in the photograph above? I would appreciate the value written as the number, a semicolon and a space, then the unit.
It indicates 30; mph
